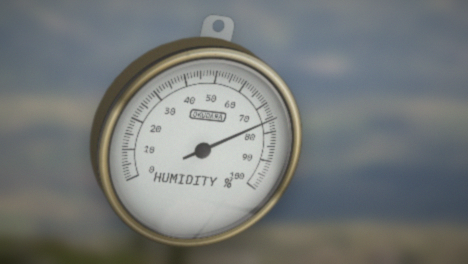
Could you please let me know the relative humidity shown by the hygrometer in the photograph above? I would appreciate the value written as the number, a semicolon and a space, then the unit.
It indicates 75; %
